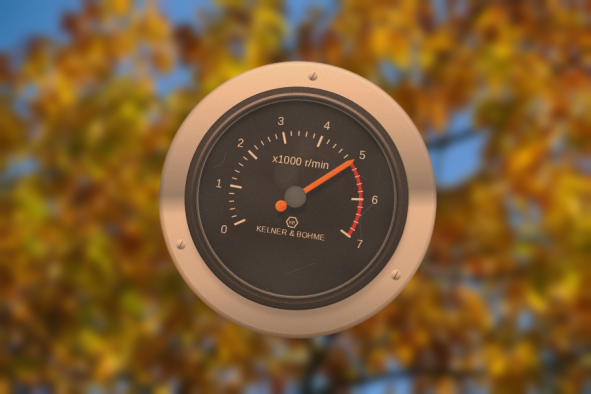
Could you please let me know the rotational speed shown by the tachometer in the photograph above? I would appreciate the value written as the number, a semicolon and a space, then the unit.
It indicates 5000; rpm
